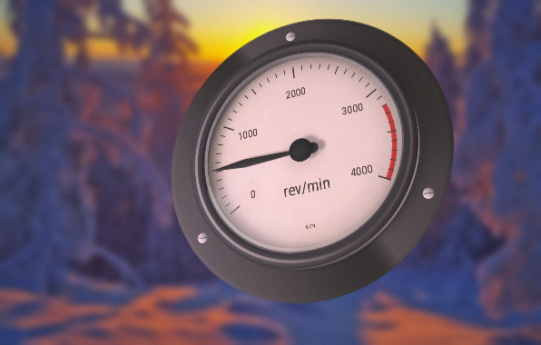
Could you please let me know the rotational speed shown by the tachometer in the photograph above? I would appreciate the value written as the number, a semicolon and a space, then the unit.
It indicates 500; rpm
